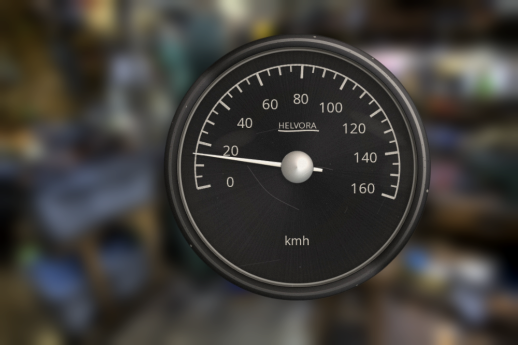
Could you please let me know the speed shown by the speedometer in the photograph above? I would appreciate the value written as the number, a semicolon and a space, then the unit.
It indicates 15; km/h
